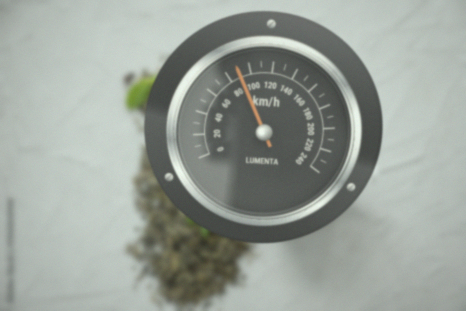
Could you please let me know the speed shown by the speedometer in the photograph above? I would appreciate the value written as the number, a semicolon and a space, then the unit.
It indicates 90; km/h
